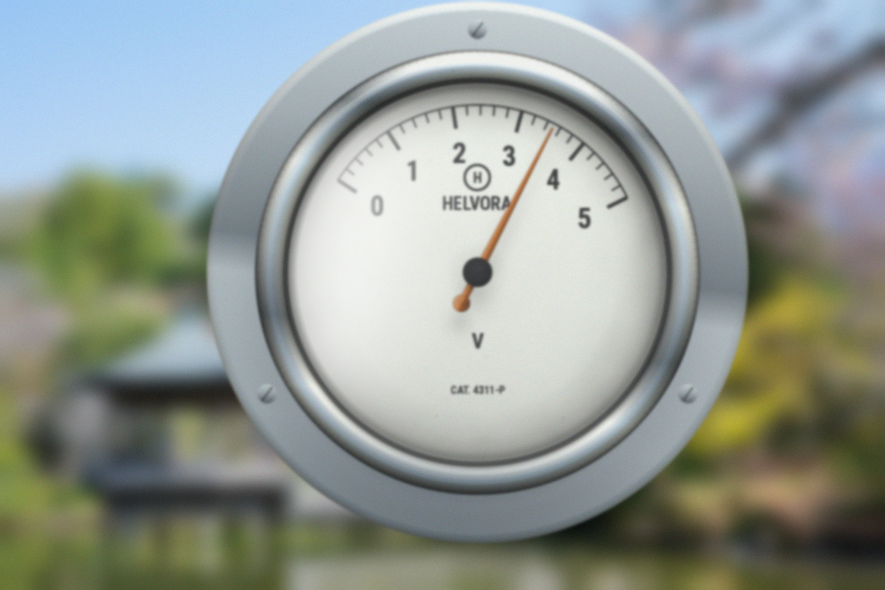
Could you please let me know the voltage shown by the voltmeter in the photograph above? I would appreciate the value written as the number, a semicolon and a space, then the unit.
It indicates 3.5; V
